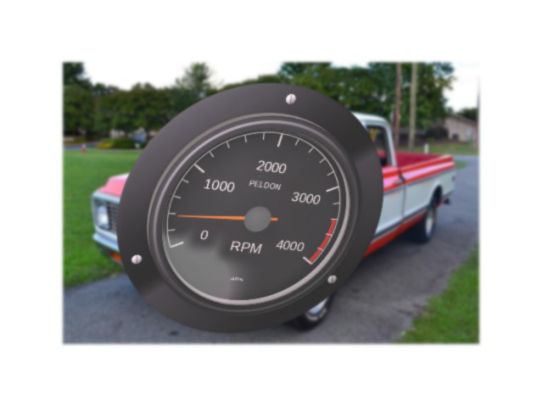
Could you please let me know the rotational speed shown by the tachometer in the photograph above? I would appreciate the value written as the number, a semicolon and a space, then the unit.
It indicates 400; rpm
